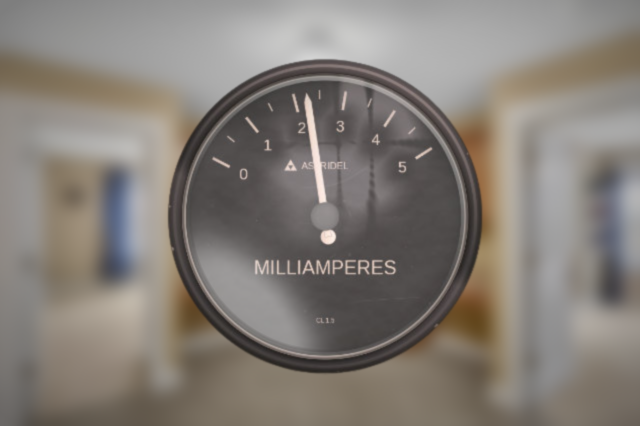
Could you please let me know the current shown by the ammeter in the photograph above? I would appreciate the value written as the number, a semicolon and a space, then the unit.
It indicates 2.25; mA
